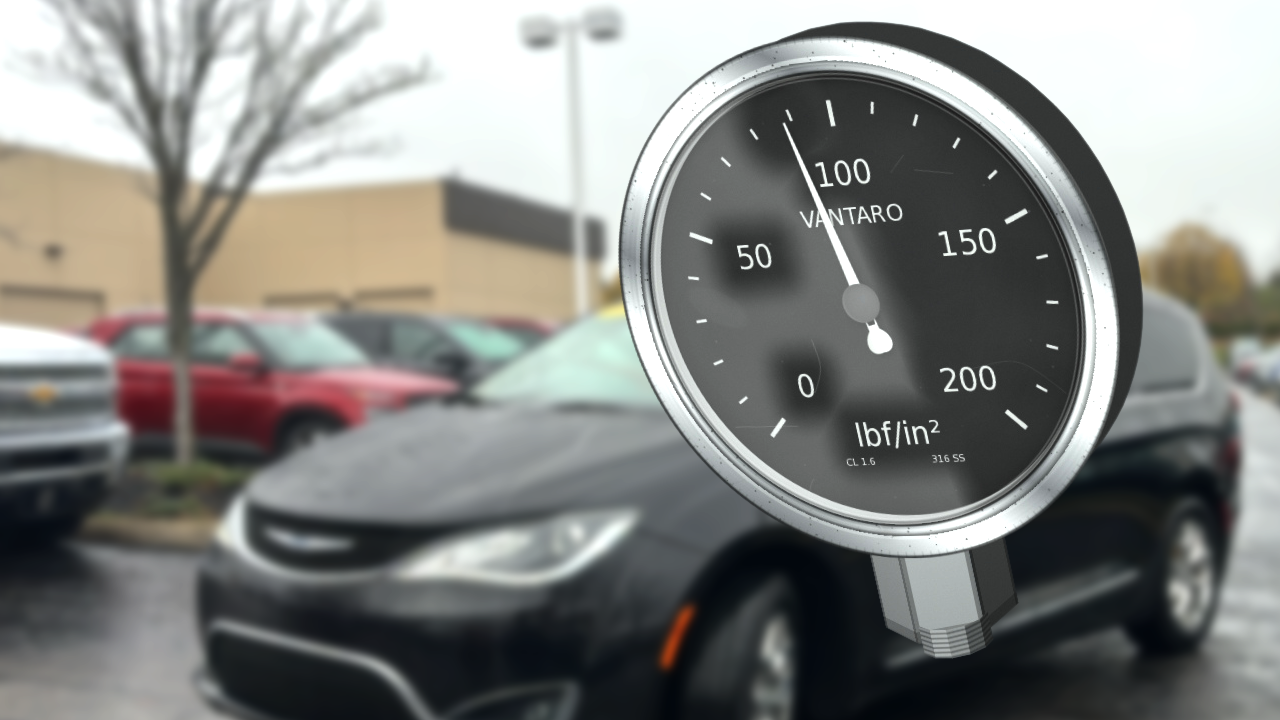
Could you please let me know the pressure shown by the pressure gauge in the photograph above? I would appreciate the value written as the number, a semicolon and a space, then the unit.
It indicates 90; psi
